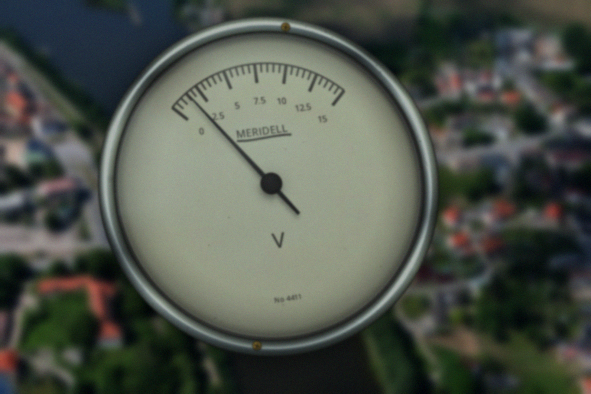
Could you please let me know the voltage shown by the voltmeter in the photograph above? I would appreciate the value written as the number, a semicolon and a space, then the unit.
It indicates 1.5; V
